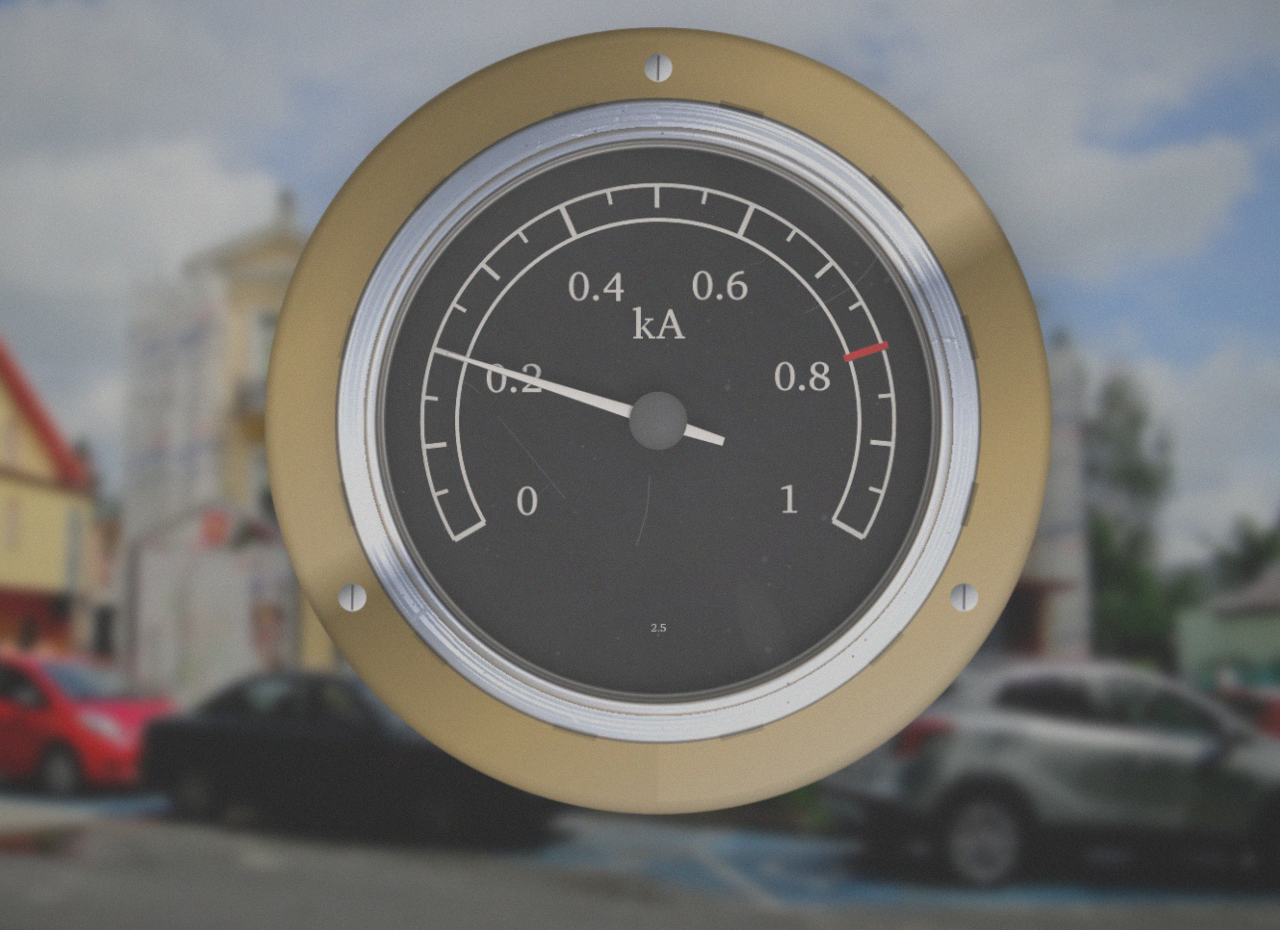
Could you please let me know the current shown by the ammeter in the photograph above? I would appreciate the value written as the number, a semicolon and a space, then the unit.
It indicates 0.2; kA
